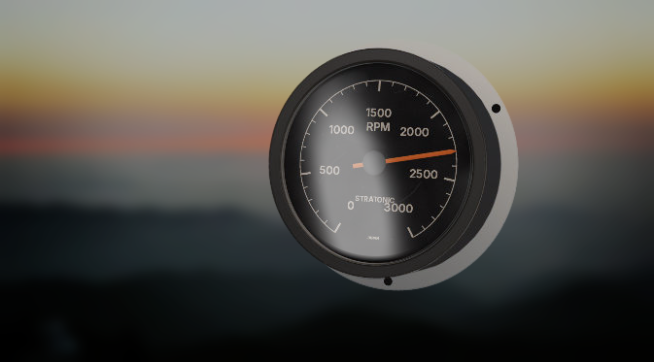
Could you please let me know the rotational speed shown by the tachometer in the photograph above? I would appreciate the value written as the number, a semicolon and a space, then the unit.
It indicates 2300; rpm
